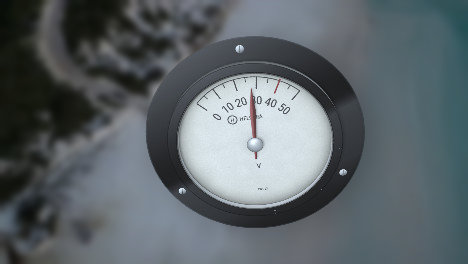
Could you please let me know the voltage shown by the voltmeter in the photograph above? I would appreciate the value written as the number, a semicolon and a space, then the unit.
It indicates 27.5; V
